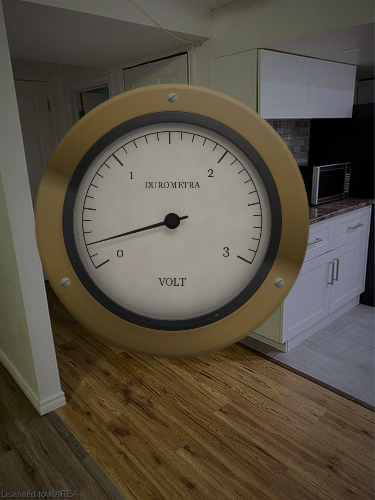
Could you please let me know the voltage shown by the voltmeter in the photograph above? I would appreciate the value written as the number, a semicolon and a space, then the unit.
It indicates 0.2; V
